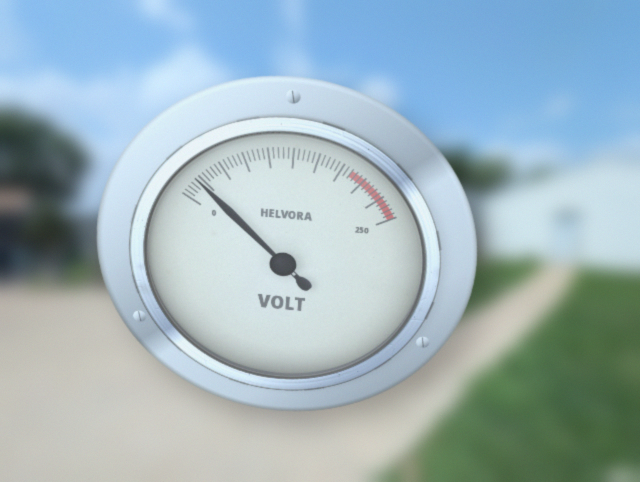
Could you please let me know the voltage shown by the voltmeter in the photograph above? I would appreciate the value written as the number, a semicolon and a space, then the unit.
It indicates 25; V
